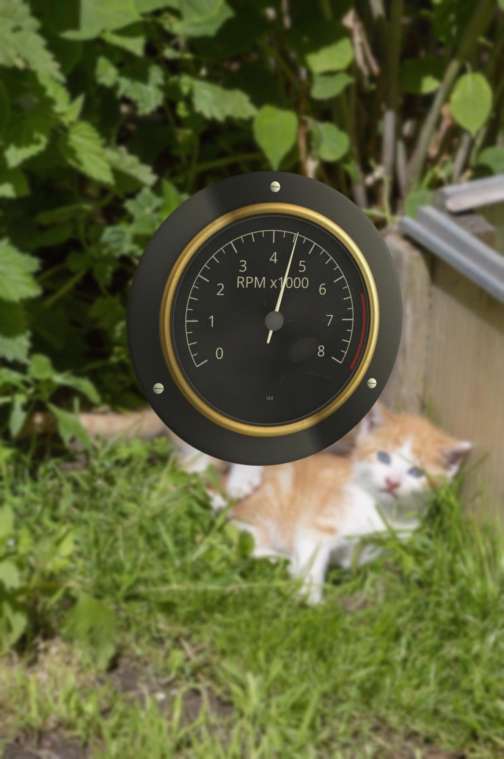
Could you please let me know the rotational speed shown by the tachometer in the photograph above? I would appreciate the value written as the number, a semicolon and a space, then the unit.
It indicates 4500; rpm
